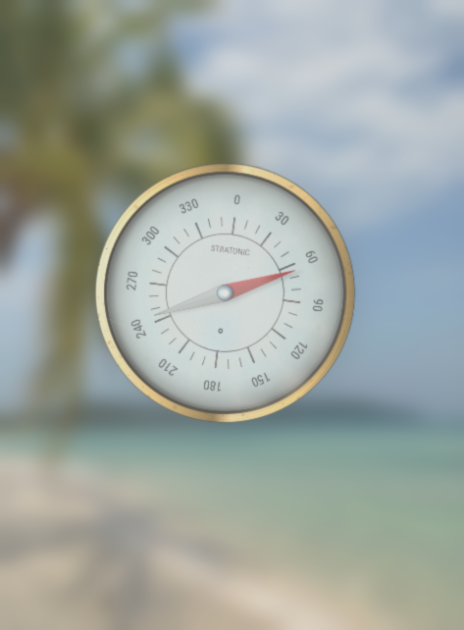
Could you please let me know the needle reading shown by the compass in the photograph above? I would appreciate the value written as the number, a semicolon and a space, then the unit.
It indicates 65; °
